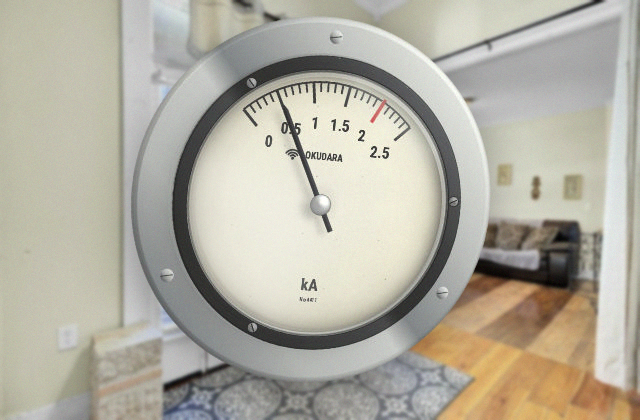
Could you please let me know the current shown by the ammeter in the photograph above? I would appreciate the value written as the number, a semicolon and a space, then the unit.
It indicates 0.5; kA
